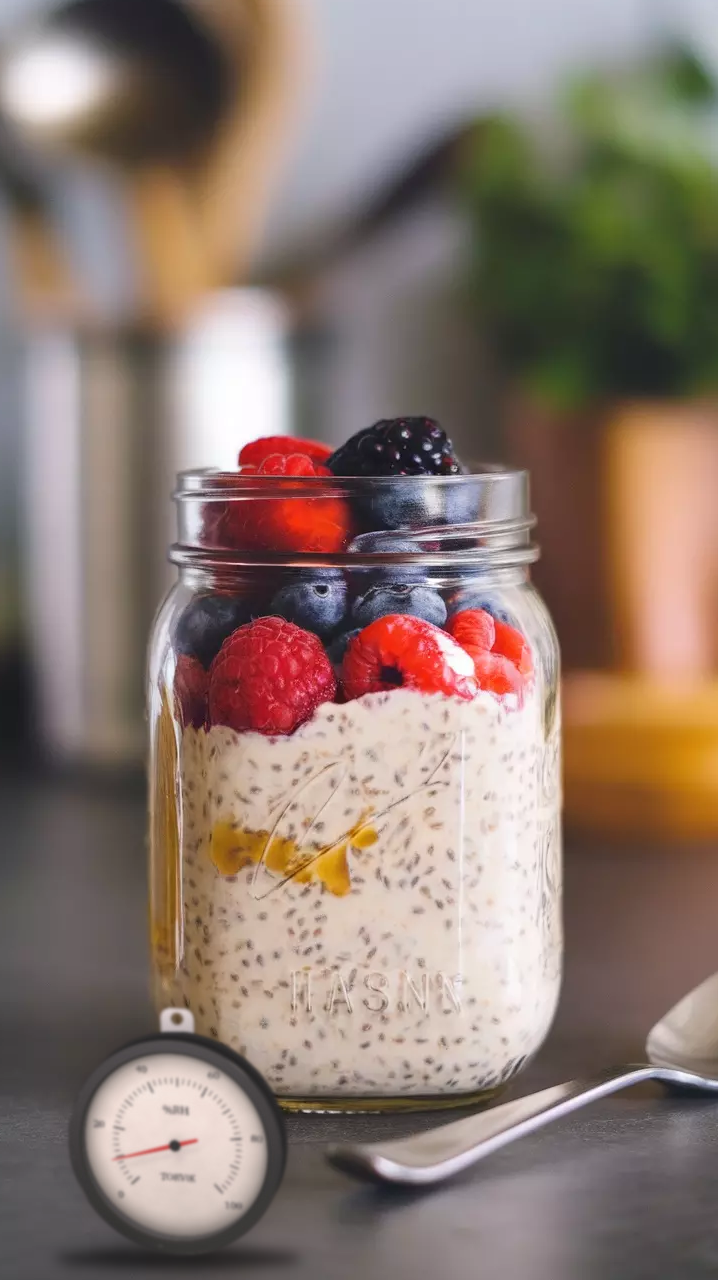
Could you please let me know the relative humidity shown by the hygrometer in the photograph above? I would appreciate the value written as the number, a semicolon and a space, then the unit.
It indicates 10; %
